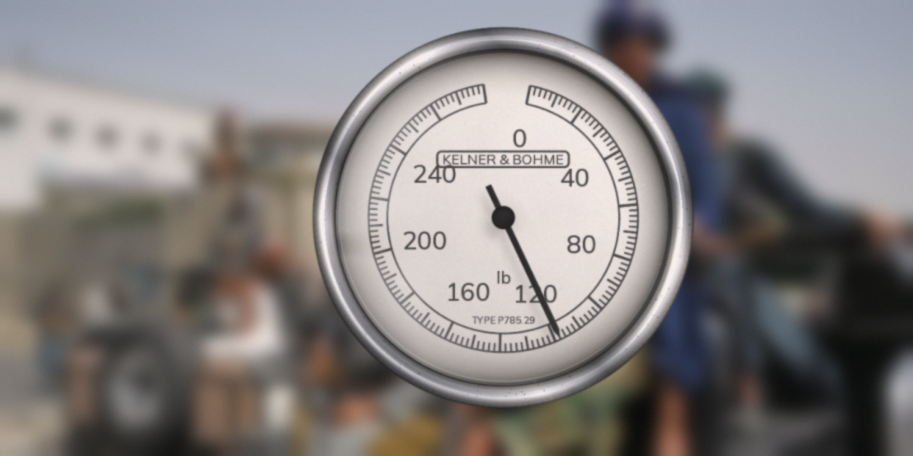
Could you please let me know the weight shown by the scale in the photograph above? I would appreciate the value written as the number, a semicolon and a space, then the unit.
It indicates 118; lb
